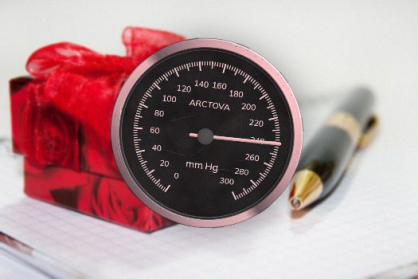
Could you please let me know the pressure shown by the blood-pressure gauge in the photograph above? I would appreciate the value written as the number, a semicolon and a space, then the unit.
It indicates 240; mmHg
